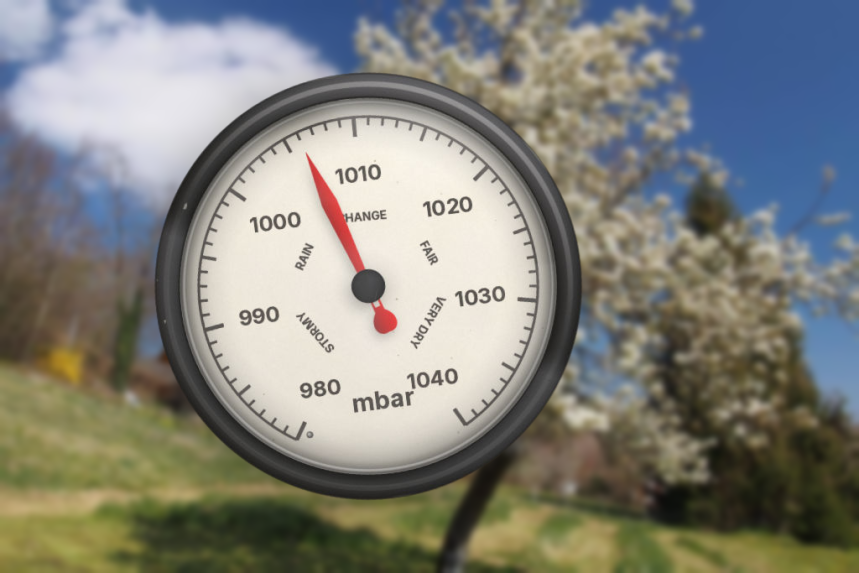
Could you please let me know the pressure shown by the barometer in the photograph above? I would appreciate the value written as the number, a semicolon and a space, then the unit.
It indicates 1006; mbar
